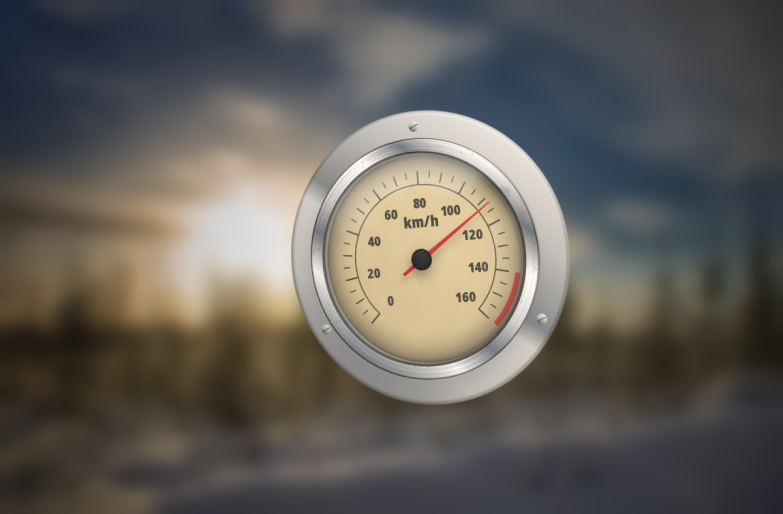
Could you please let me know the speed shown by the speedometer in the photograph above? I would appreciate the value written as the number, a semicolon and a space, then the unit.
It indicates 112.5; km/h
